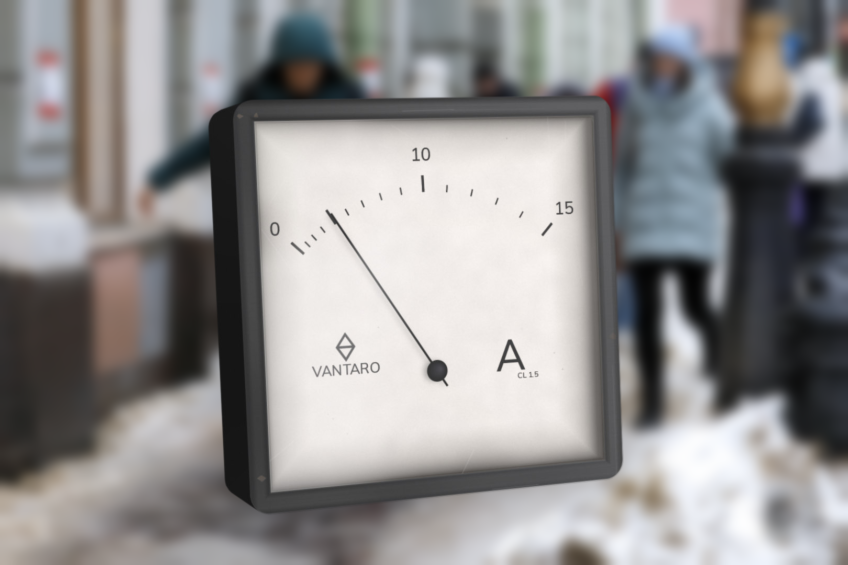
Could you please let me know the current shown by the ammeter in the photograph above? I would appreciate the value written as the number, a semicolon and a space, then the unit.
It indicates 5; A
